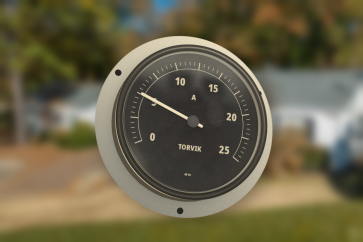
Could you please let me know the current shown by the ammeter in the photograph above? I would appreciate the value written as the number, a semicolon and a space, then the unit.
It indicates 5; A
